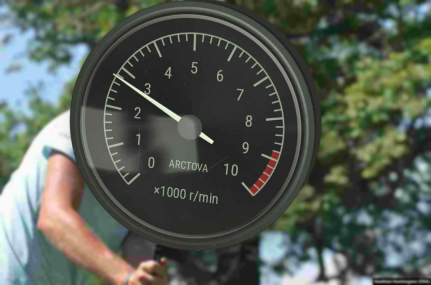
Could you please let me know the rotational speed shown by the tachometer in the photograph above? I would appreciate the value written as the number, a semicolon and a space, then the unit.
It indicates 2800; rpm
